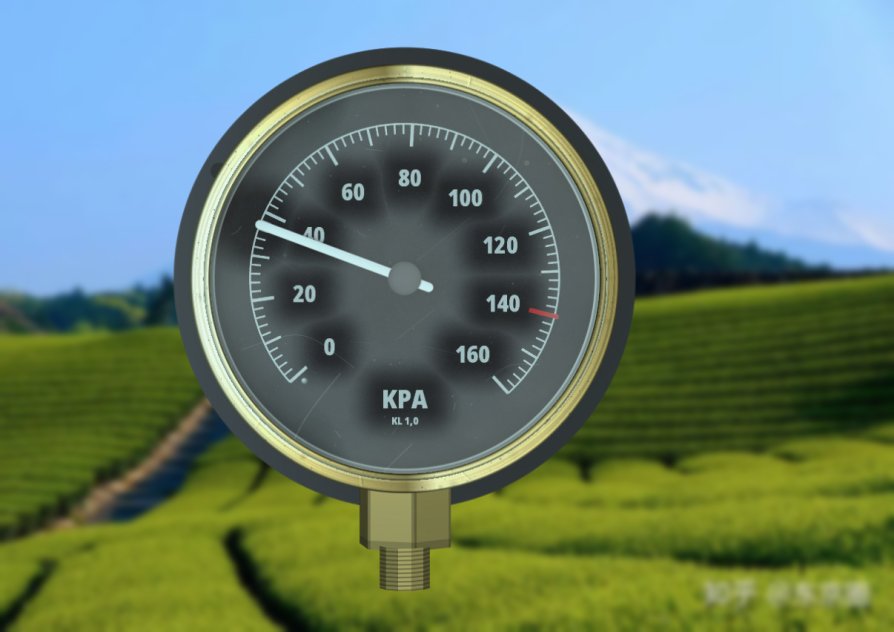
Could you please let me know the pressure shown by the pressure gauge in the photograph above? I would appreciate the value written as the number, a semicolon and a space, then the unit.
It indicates 37; kPa
